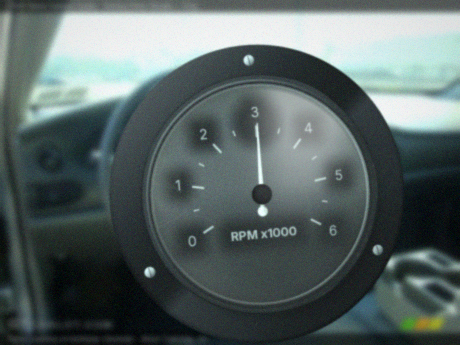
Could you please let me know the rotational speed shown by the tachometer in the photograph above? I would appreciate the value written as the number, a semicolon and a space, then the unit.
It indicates 3000; rpm
